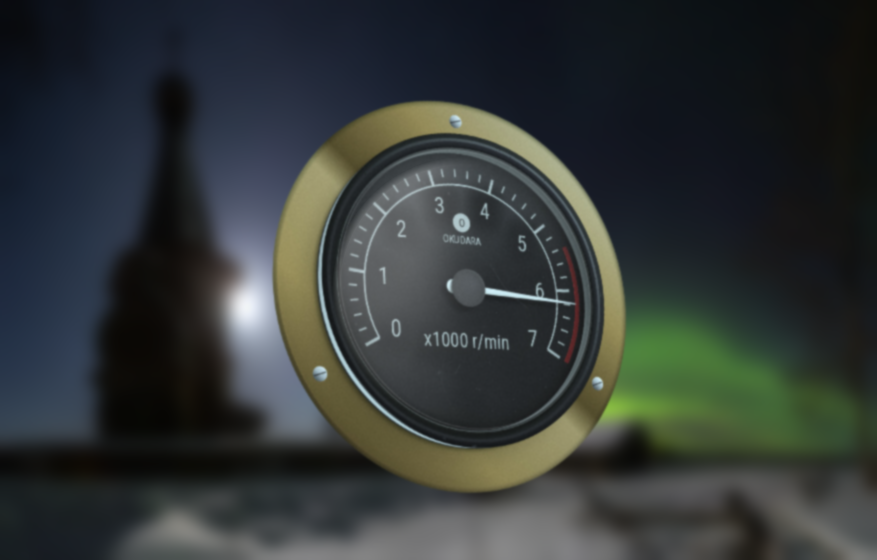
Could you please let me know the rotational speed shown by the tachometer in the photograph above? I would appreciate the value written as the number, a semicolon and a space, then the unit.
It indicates 6200; rpm
